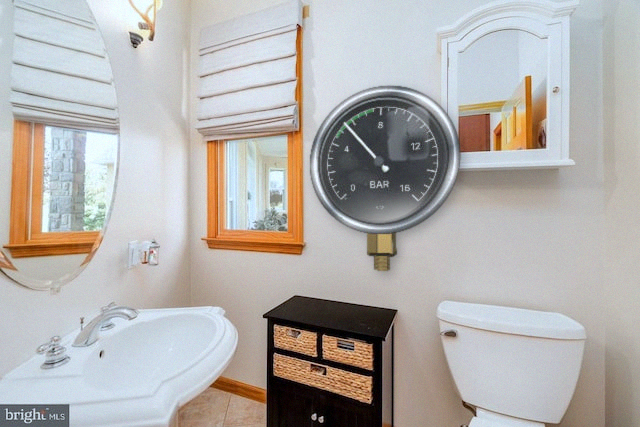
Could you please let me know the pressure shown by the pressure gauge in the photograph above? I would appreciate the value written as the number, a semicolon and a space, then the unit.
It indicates 5.5; bar
